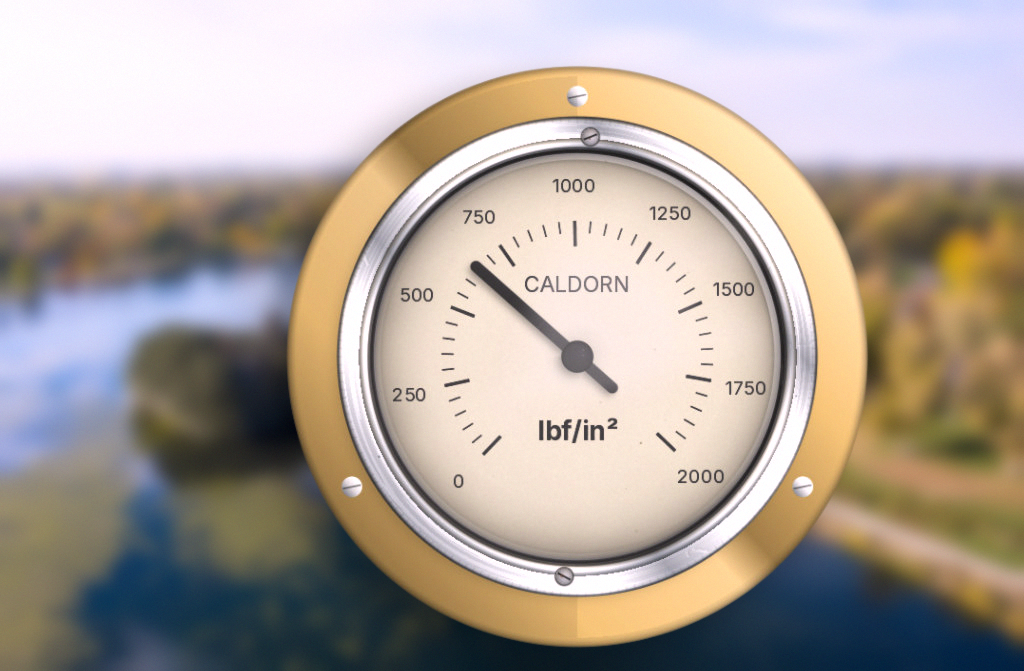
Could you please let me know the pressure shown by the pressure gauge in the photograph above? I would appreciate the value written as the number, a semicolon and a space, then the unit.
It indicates 650; psi
